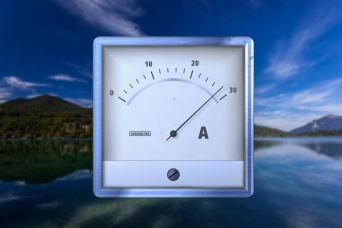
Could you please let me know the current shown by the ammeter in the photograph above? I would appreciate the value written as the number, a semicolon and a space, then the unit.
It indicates 28; A
